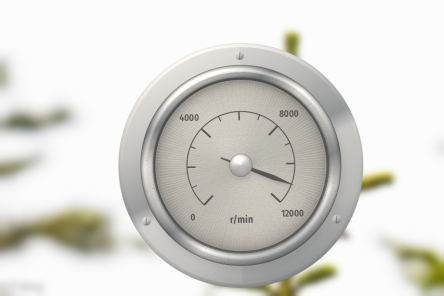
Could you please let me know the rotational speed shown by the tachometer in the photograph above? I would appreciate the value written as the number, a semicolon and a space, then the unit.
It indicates 11000; rpm
